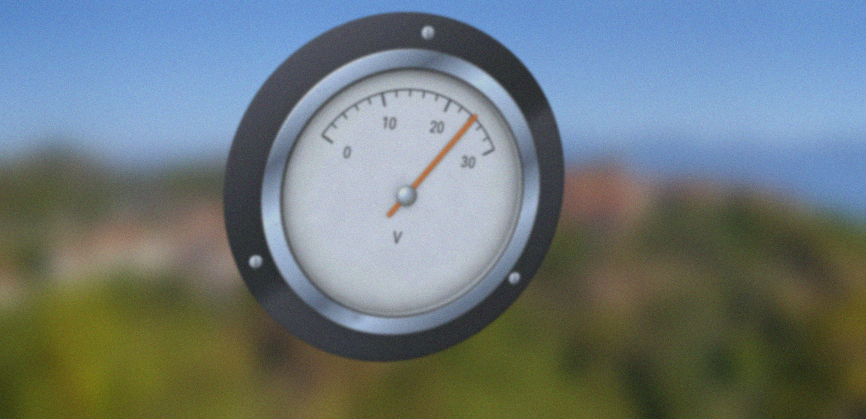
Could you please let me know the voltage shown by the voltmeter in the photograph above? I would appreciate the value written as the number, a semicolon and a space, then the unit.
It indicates 24; V
